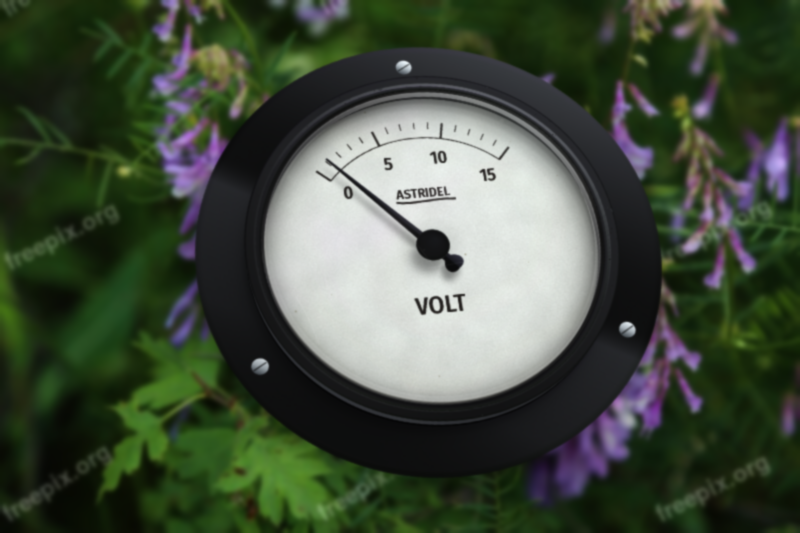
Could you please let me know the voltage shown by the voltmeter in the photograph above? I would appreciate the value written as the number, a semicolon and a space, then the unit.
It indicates 1; V
